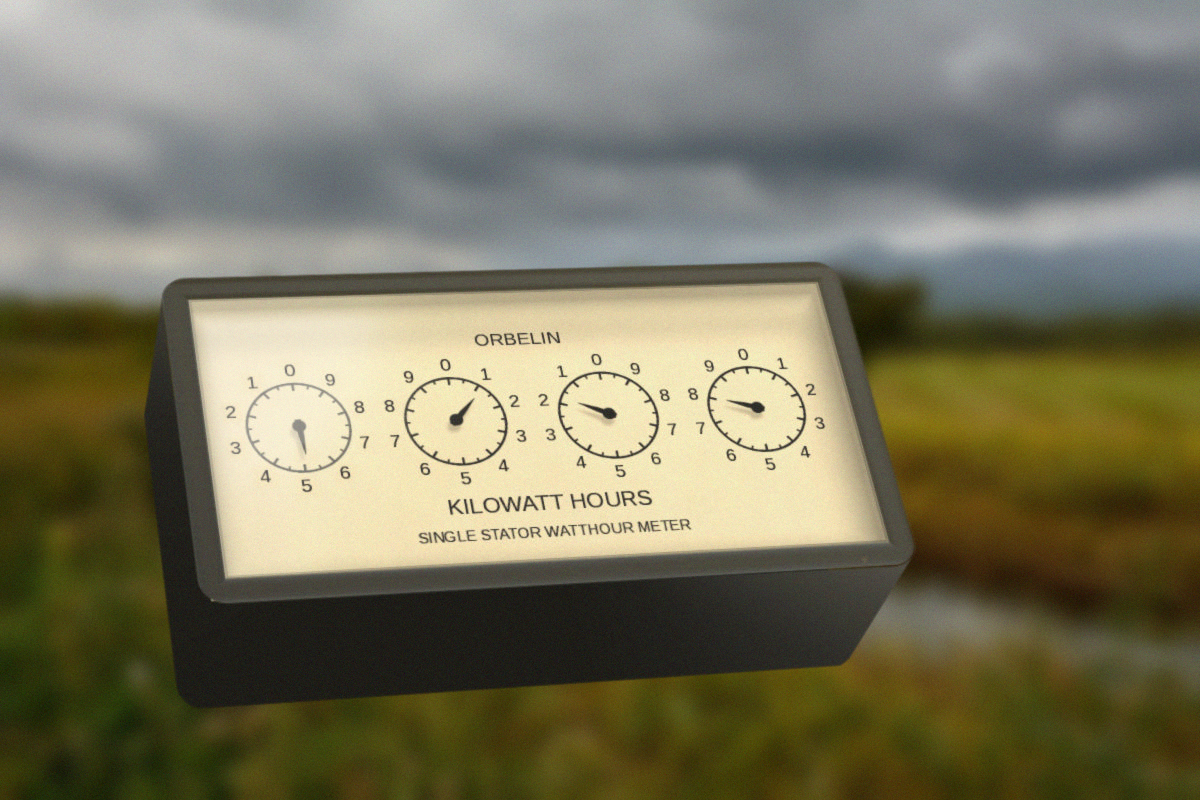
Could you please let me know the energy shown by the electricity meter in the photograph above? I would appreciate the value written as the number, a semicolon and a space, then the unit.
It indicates 5118; kWh
